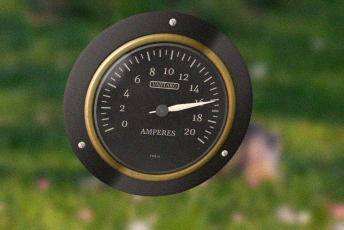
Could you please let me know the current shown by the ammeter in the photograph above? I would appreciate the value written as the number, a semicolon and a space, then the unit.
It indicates 16; A
